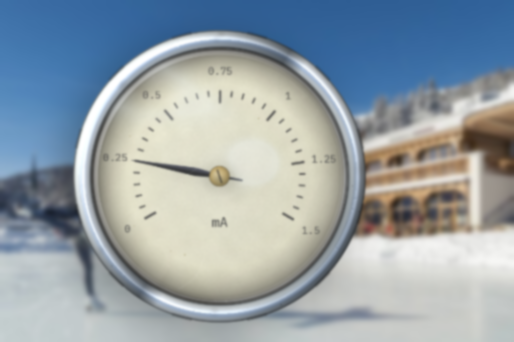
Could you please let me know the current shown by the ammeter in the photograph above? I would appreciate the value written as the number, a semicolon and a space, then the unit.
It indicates 0.25; mA
